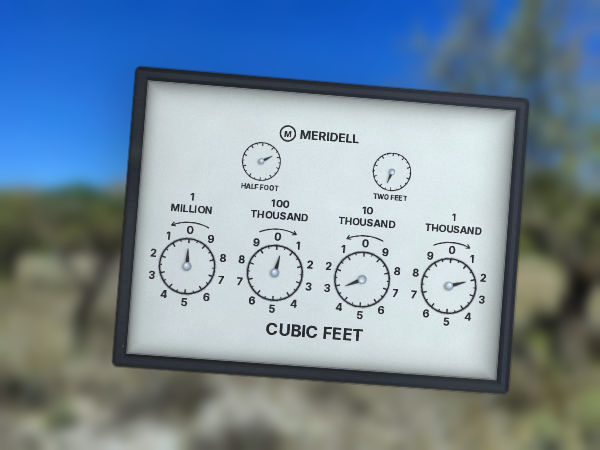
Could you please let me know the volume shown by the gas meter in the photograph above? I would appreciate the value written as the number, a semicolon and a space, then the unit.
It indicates 3200; ft³
